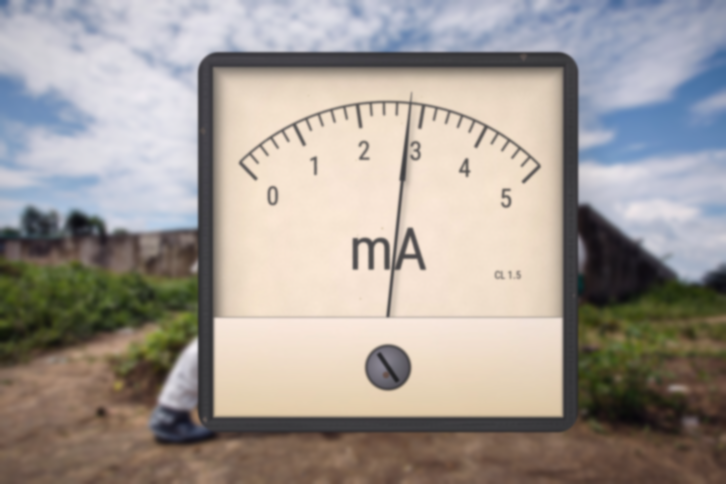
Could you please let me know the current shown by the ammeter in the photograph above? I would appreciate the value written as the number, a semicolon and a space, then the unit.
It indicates 2.8; mA
